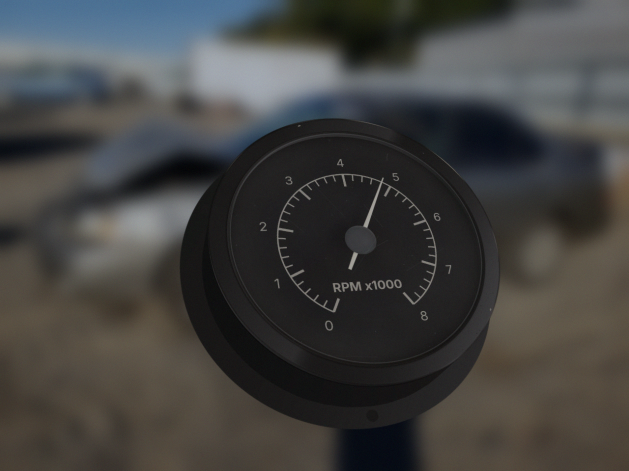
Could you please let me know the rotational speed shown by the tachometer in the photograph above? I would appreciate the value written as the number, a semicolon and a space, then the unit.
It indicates 4800; rpm
